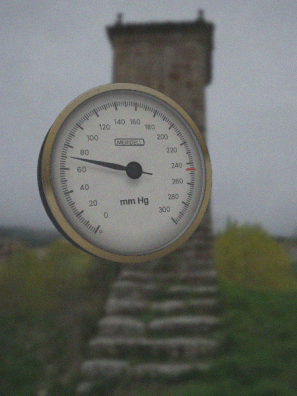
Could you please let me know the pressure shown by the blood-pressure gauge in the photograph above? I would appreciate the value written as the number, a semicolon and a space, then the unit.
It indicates 70; mmHg
